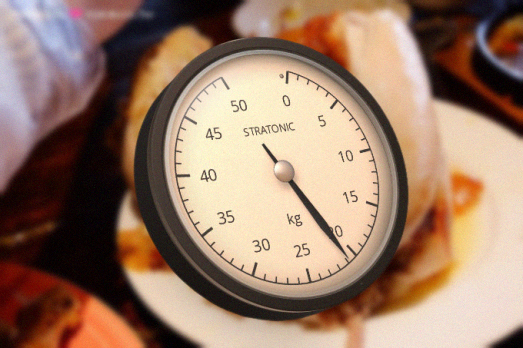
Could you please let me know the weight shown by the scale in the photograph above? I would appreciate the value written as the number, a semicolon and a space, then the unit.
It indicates 21; kg
